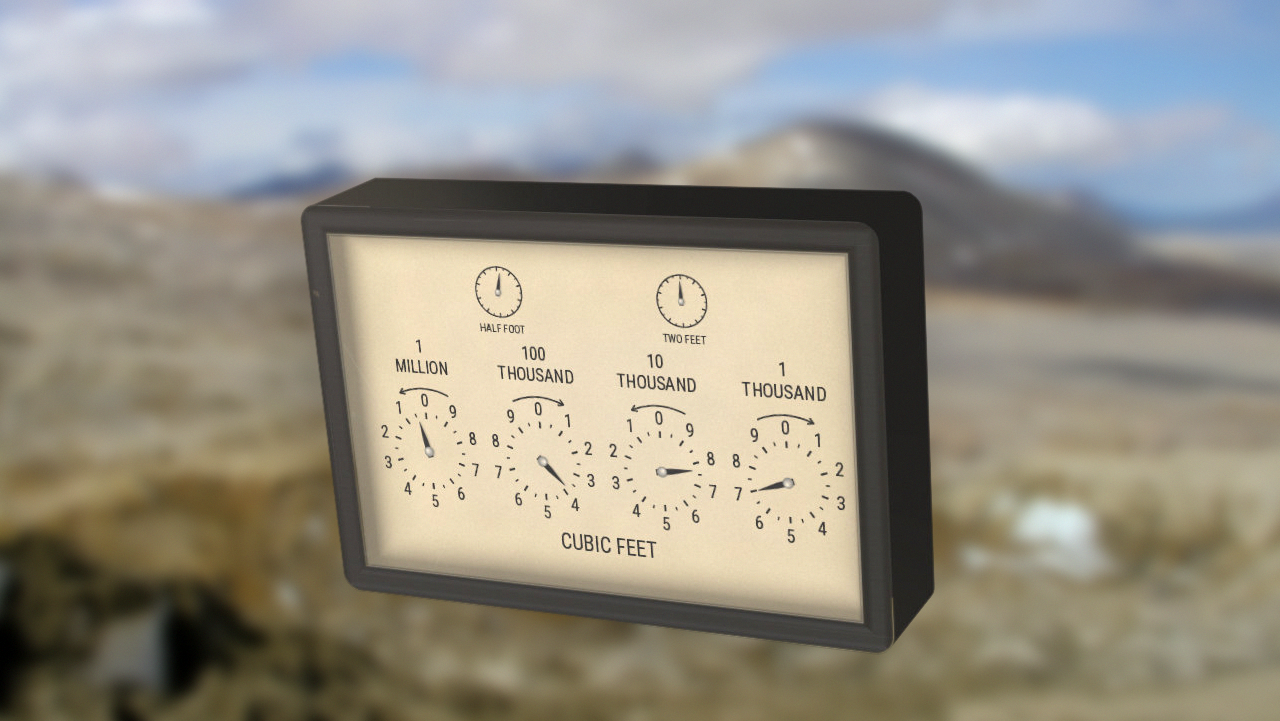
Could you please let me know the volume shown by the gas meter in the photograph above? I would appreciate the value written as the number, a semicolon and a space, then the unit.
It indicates 37700; ft³
